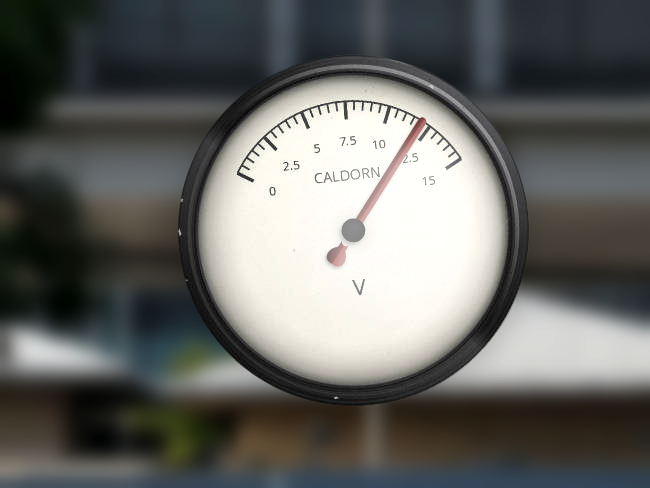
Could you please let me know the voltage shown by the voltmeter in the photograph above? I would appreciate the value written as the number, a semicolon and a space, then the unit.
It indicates 12; V
